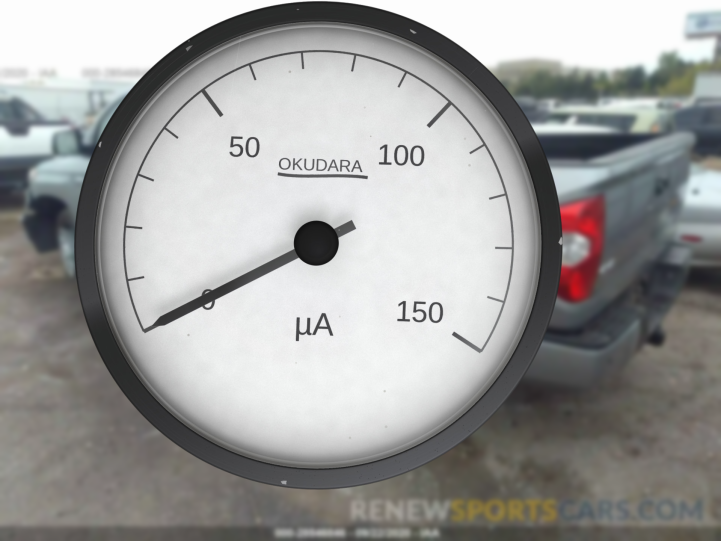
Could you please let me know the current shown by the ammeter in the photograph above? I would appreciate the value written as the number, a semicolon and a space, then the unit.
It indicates 0; µA
